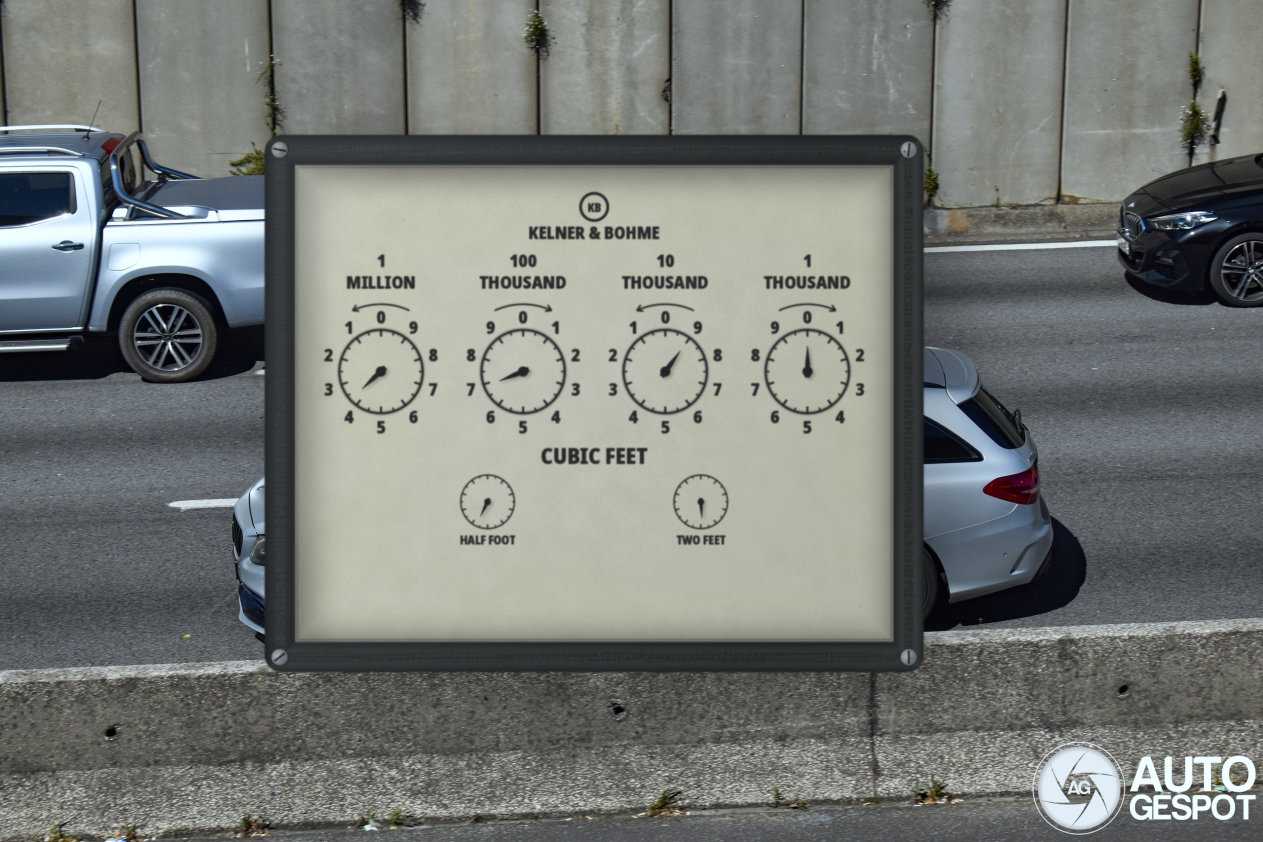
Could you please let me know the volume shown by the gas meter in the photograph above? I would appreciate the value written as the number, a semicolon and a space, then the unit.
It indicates 369000; ft³
